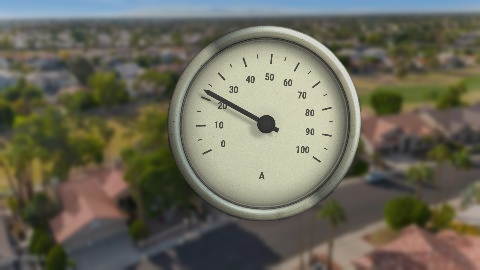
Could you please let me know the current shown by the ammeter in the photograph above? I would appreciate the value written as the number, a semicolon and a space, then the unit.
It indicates 22.5; A
